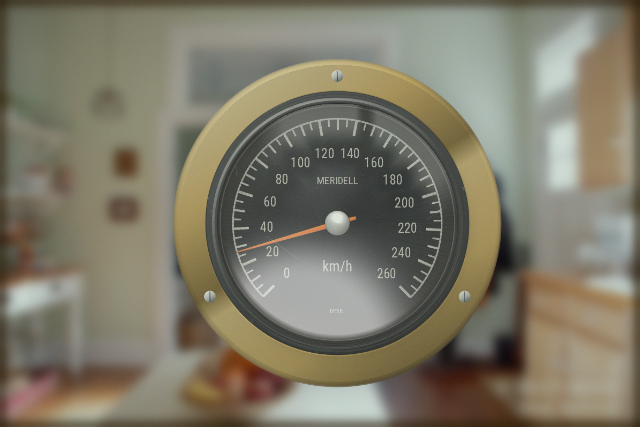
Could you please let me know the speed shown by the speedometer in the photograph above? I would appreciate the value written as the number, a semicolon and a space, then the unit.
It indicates 27.5; km/h
